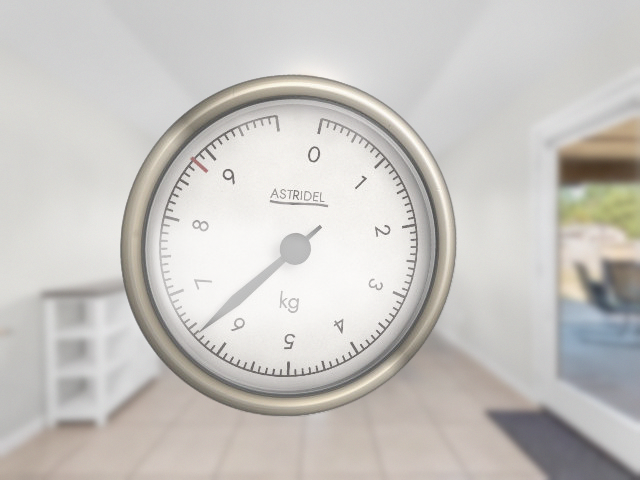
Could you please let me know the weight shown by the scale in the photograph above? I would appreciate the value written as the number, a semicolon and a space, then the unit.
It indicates 6.4; kg
